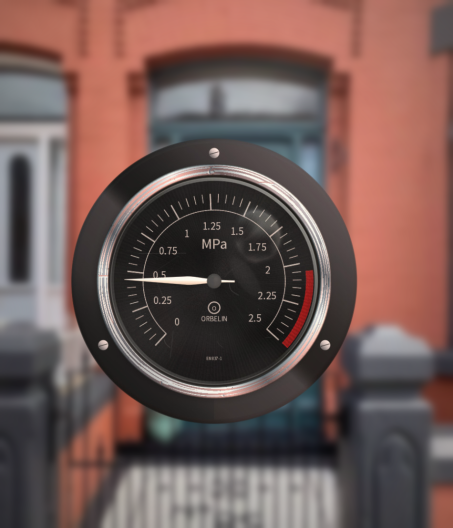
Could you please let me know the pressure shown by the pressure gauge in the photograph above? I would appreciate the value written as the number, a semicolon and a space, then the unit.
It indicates 0.45; MPa
